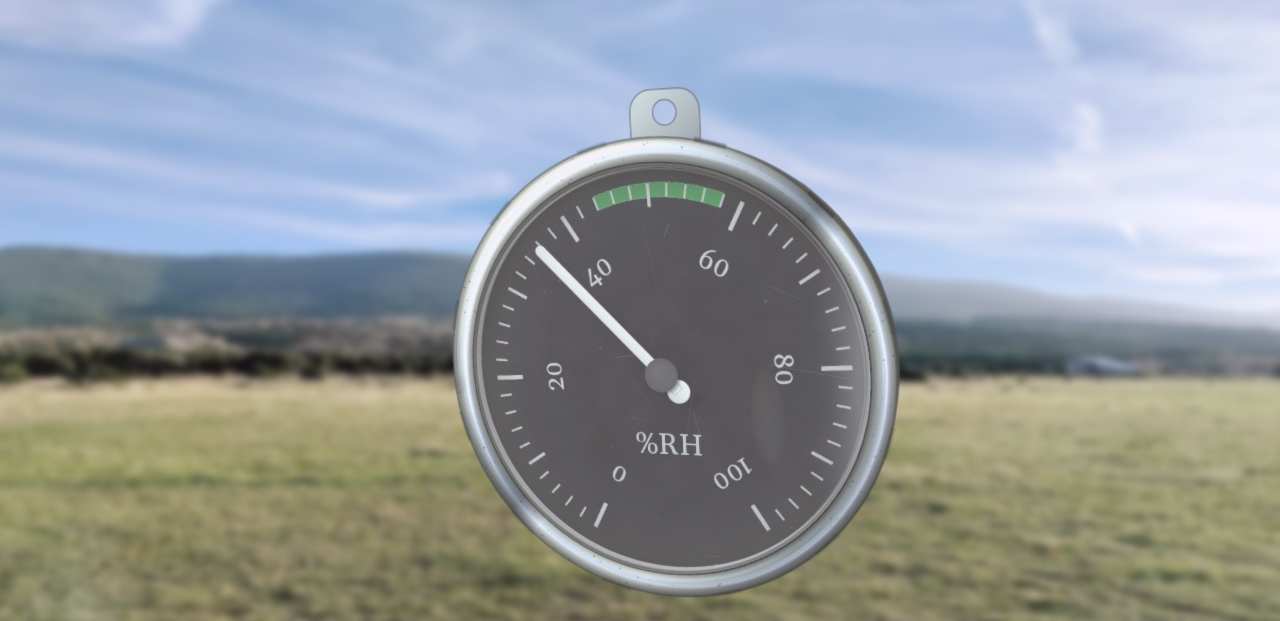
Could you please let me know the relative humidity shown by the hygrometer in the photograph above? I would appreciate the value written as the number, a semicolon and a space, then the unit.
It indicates 36; %
